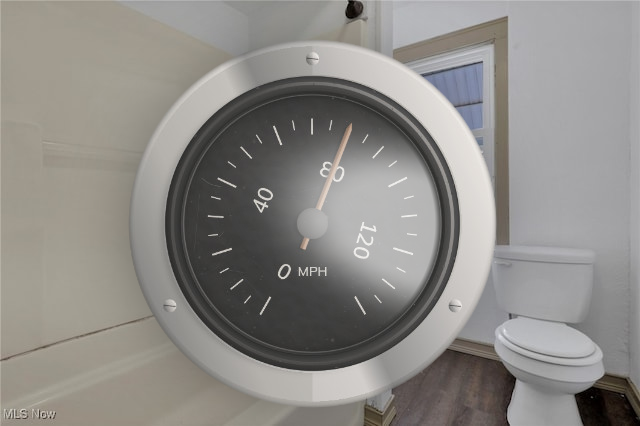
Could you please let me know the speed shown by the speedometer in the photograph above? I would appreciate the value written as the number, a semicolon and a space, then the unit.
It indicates 80; mph
